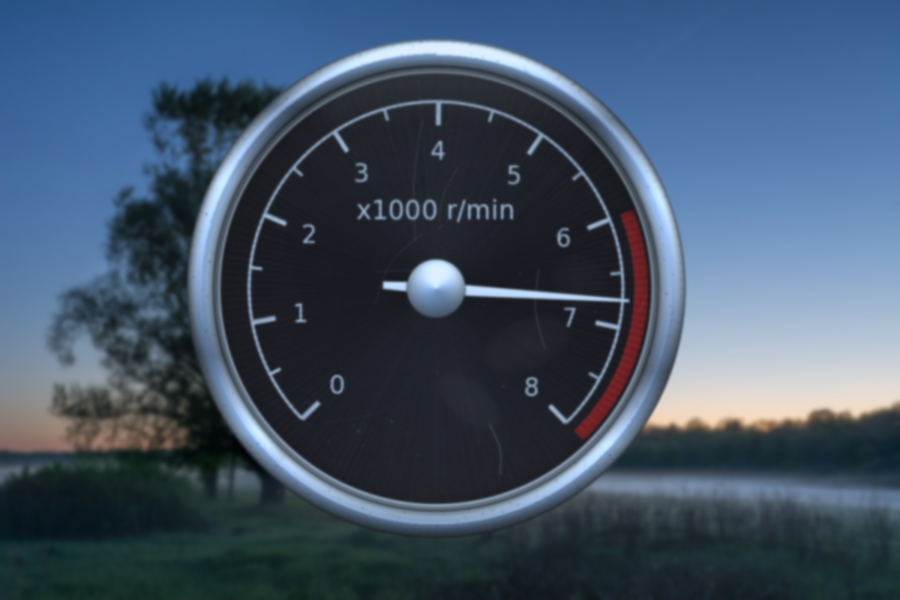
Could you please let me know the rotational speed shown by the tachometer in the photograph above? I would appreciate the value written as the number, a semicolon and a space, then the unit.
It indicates 6750; rpm
